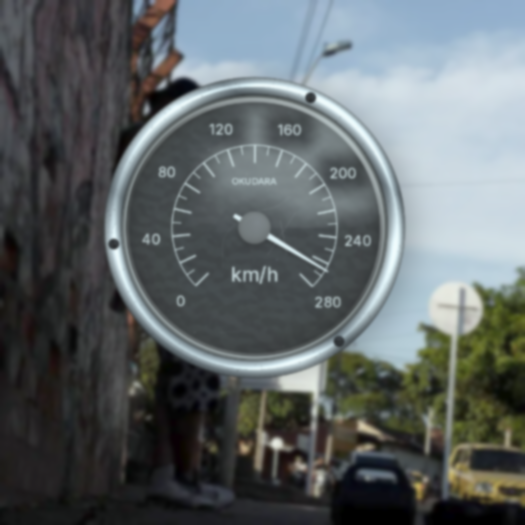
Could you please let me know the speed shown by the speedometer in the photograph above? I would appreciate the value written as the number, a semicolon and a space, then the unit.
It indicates 265; km/h
